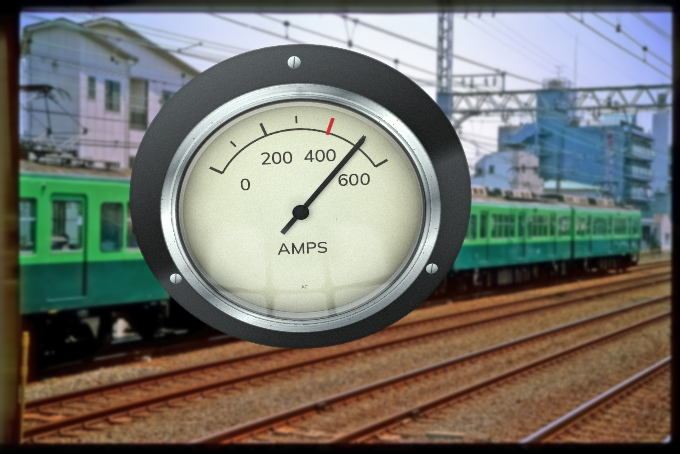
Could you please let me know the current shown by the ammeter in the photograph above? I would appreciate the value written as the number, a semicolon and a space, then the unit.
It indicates 500; A
